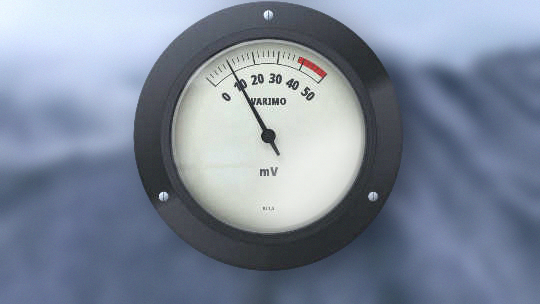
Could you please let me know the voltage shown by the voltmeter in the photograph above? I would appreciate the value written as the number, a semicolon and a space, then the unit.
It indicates 10; mV
